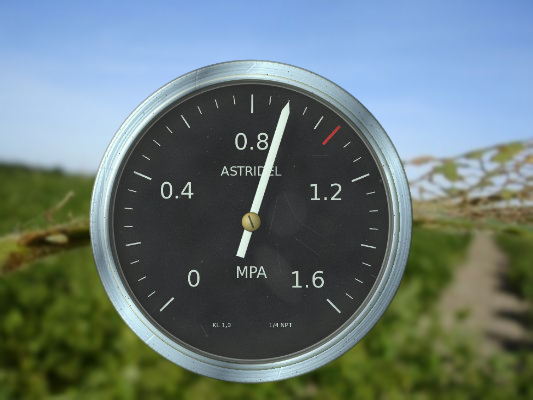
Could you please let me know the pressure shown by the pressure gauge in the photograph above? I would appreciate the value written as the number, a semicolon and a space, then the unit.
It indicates 0.9; MPa
